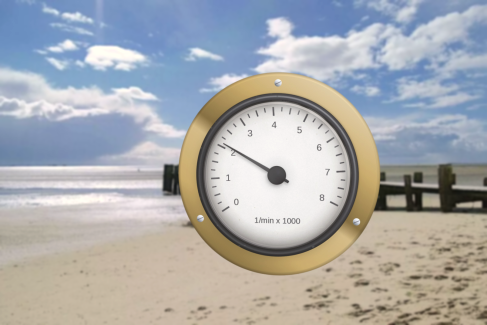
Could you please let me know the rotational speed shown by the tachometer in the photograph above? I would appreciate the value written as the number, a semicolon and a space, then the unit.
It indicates 2125; rpm
